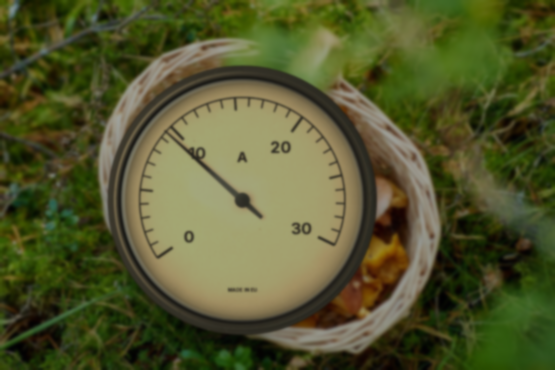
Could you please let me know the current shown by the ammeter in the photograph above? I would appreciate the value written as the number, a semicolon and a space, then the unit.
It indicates 9.5; A
